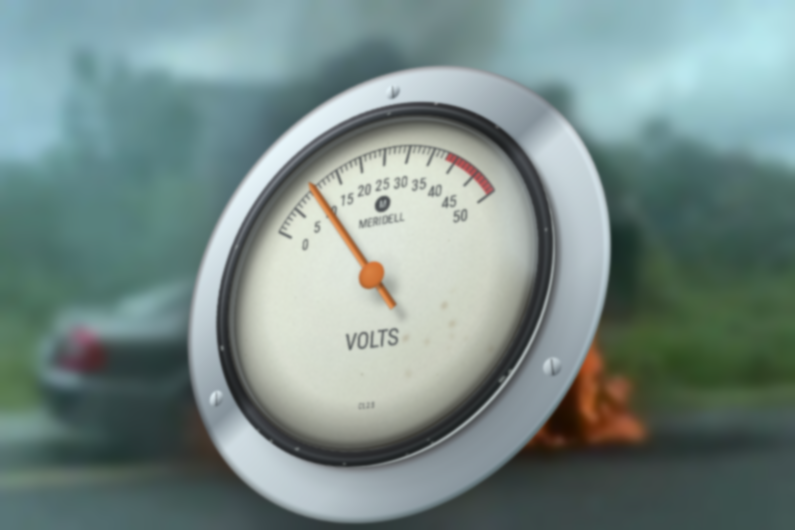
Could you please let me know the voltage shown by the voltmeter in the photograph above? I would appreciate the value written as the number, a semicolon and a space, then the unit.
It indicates 10; V
